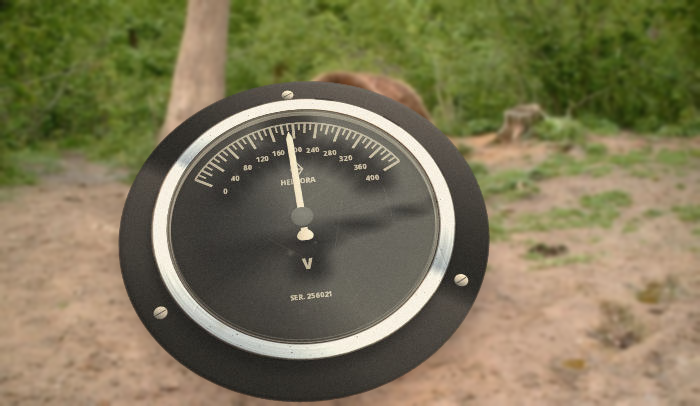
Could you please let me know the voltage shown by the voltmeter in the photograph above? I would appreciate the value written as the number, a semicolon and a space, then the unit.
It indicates 190; V
